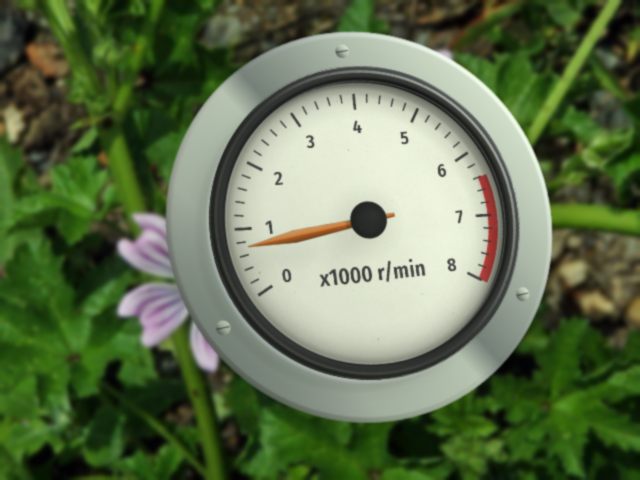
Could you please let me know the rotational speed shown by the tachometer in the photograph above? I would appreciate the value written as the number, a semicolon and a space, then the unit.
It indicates 700; rpm
